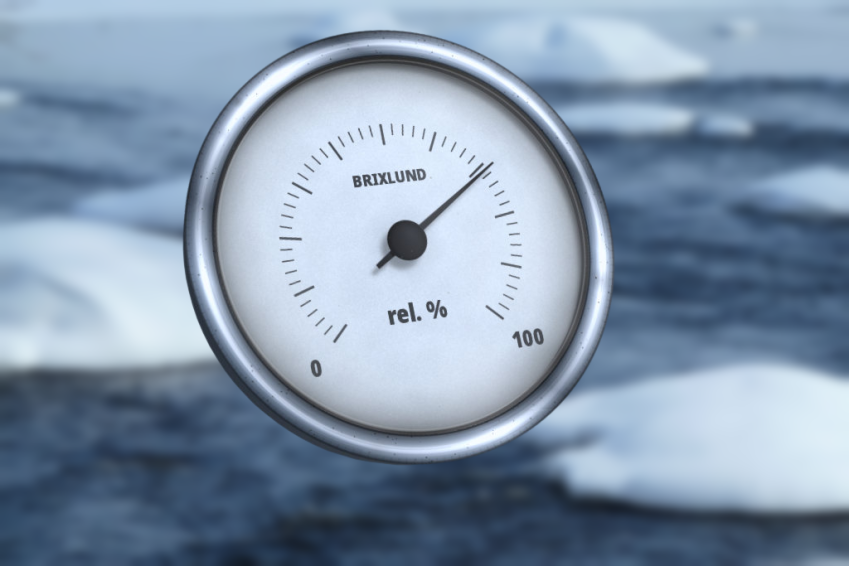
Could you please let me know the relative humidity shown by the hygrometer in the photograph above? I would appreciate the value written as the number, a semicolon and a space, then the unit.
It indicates 71; %
